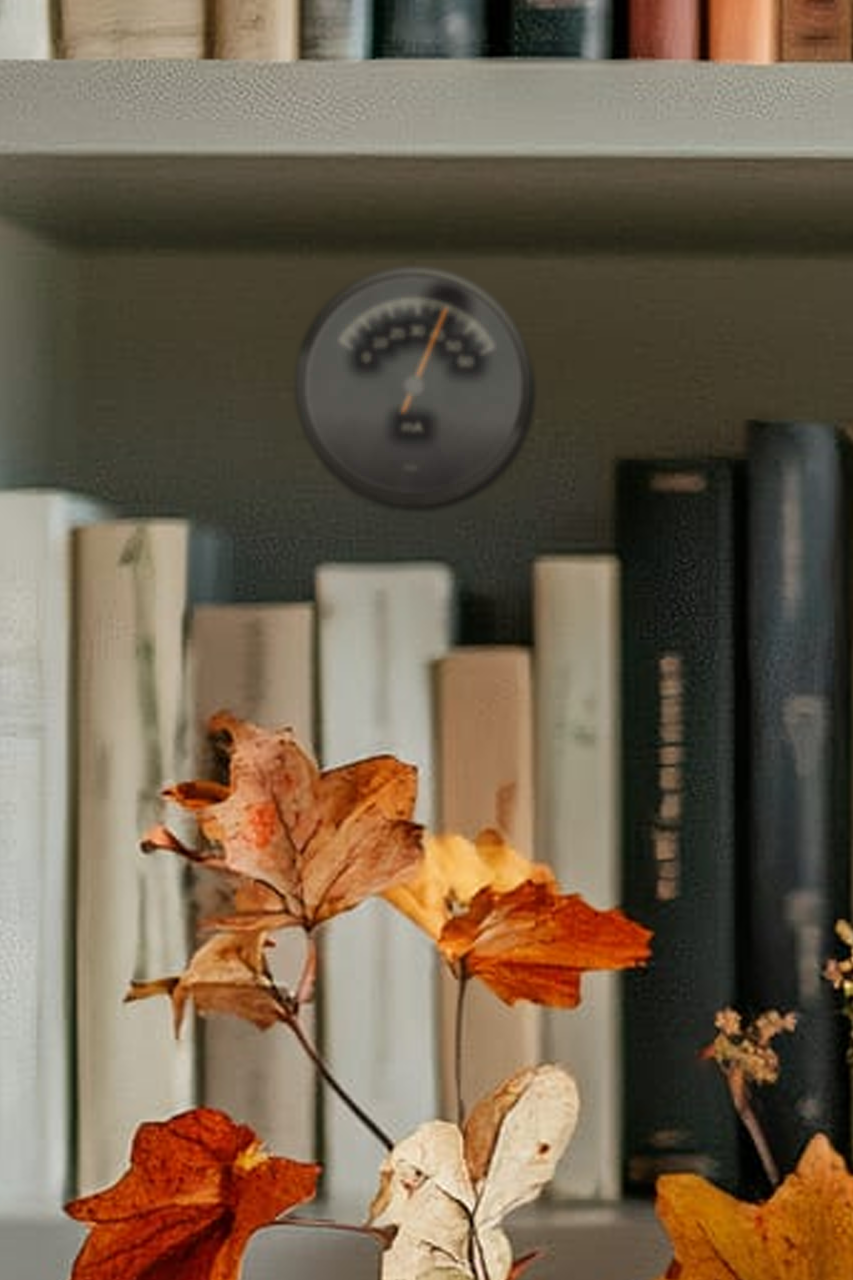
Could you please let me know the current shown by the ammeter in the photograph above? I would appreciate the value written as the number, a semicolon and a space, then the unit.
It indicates 40; mA
